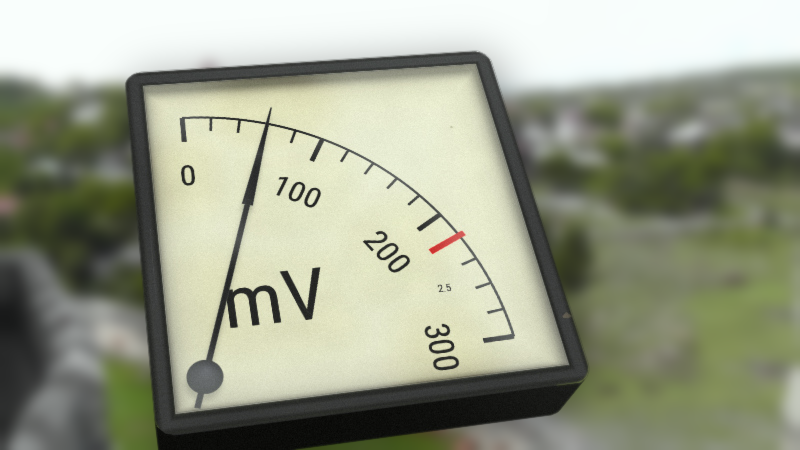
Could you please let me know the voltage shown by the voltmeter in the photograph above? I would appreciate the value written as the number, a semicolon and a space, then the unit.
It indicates 60; mV
